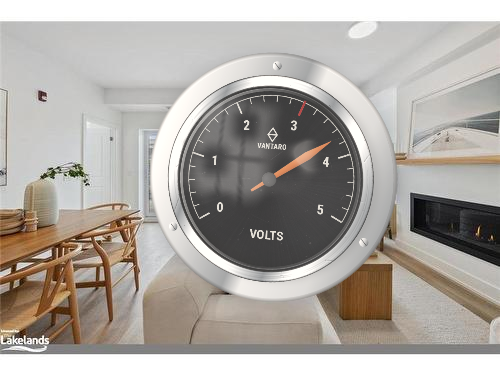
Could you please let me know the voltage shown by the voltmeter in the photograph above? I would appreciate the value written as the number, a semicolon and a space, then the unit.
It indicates 3.7; V
